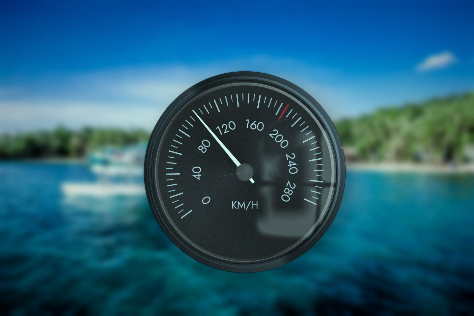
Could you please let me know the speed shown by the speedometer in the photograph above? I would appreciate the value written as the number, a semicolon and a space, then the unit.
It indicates 100; km/h
